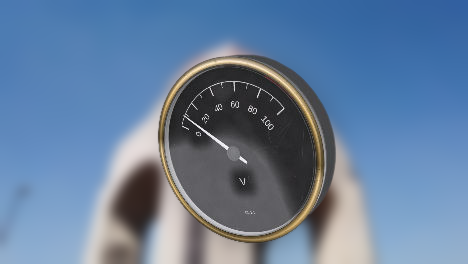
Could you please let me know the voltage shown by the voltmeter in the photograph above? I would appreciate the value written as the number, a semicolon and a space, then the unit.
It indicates 10; V
